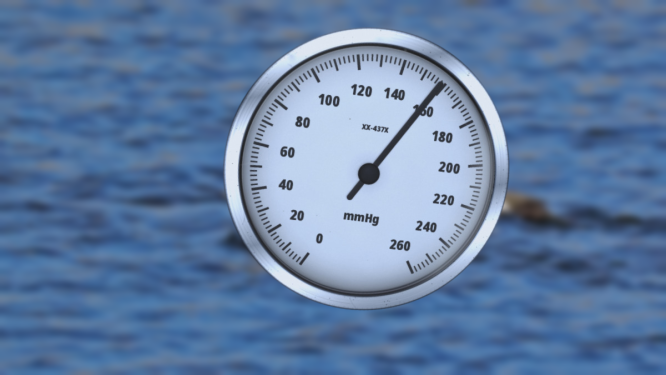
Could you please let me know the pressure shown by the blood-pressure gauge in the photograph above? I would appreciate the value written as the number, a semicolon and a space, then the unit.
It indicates 158; mmHg
